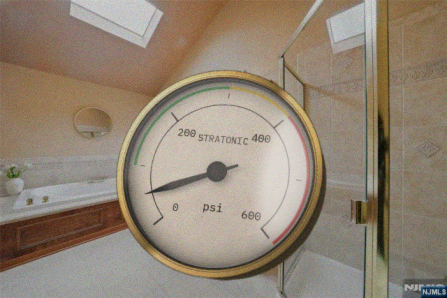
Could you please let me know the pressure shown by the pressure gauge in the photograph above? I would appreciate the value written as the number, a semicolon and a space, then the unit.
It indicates 50; psi
